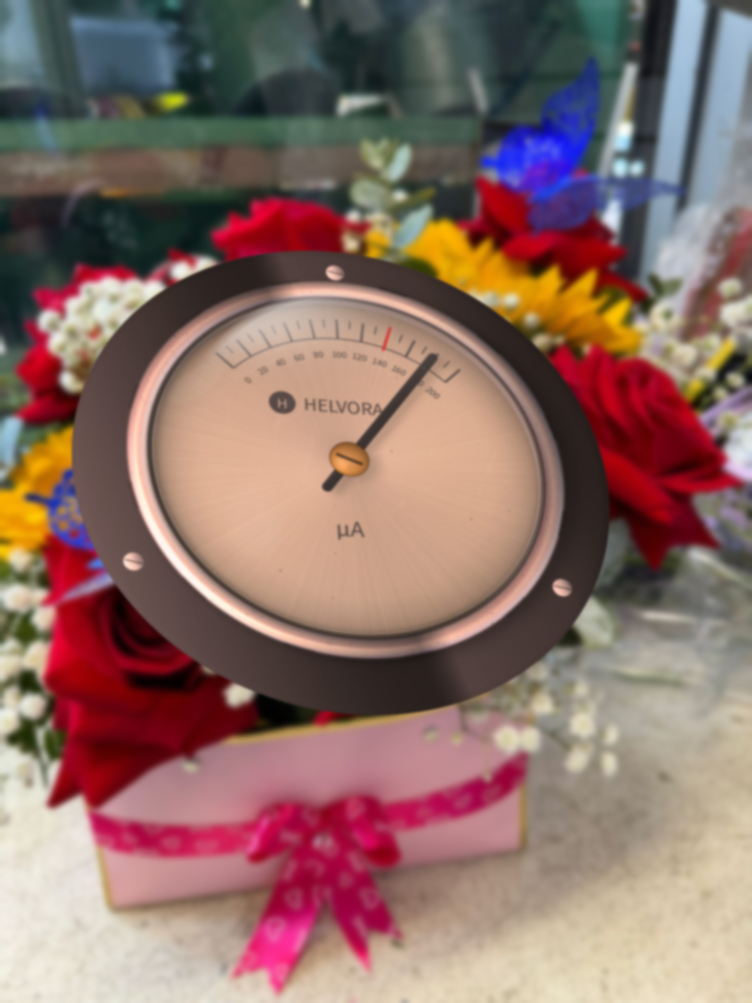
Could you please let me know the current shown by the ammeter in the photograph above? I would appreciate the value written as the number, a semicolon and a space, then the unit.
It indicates 180; µA
